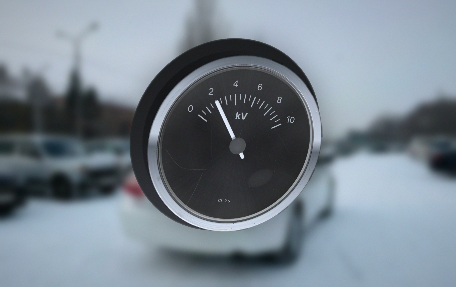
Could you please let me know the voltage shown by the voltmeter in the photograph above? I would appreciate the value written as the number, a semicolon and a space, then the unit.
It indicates 2; kV
